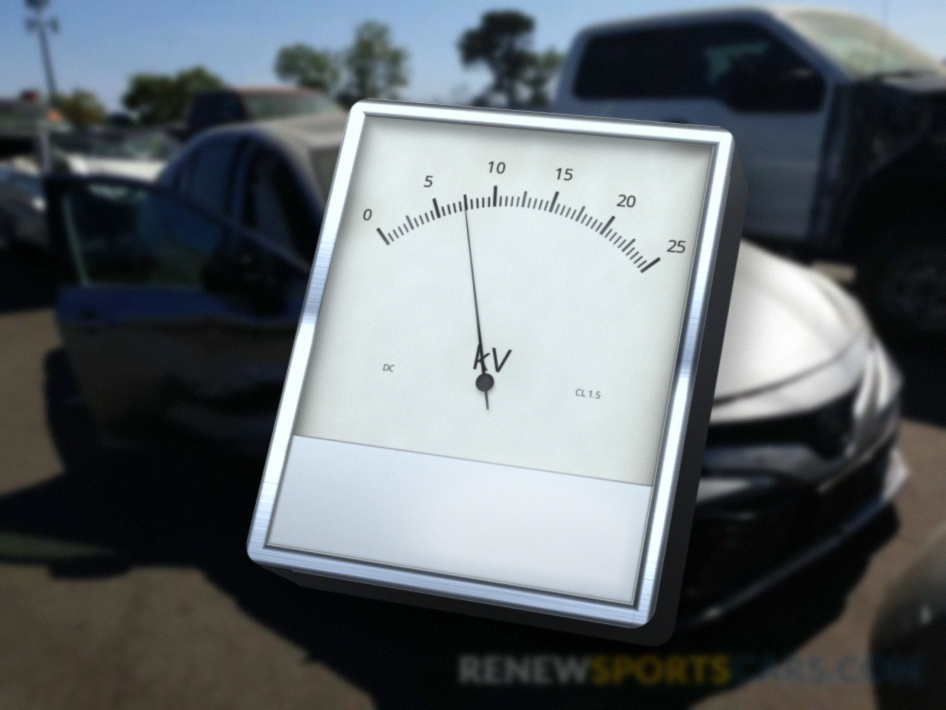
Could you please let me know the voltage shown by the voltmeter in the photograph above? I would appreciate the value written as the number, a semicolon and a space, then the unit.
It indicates 7.5; kV
